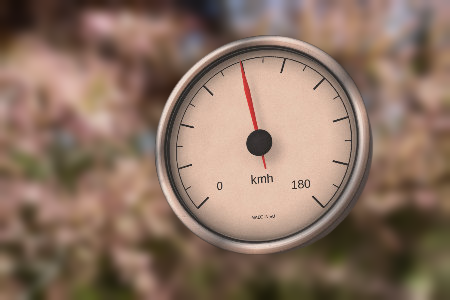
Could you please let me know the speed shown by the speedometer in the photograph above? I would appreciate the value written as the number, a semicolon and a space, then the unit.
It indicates 80; km/h
